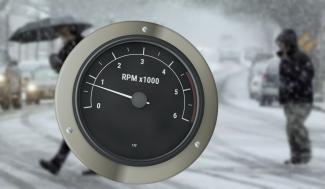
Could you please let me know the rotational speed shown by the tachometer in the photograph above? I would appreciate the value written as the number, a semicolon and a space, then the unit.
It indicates 750; rpm
